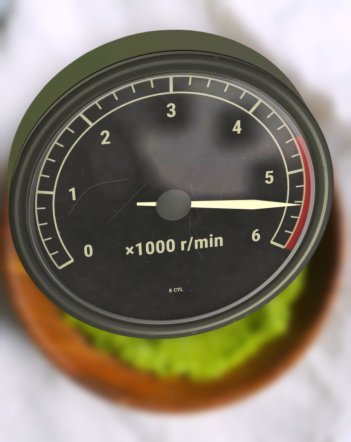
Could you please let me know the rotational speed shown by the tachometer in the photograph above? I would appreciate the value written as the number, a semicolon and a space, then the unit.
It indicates 5400; rpm
